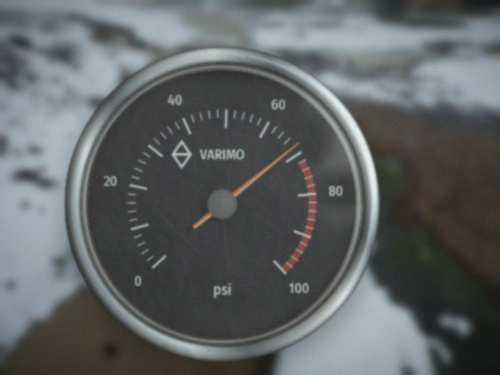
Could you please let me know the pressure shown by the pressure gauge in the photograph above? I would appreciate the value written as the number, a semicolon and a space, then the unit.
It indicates 68; psi
